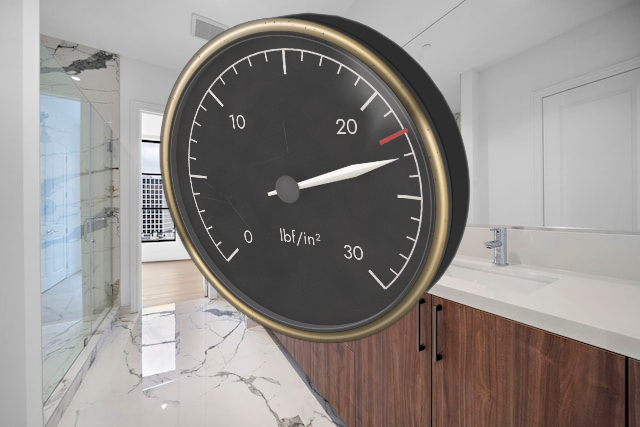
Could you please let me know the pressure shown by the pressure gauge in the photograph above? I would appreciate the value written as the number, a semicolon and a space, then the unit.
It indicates 23; psi
